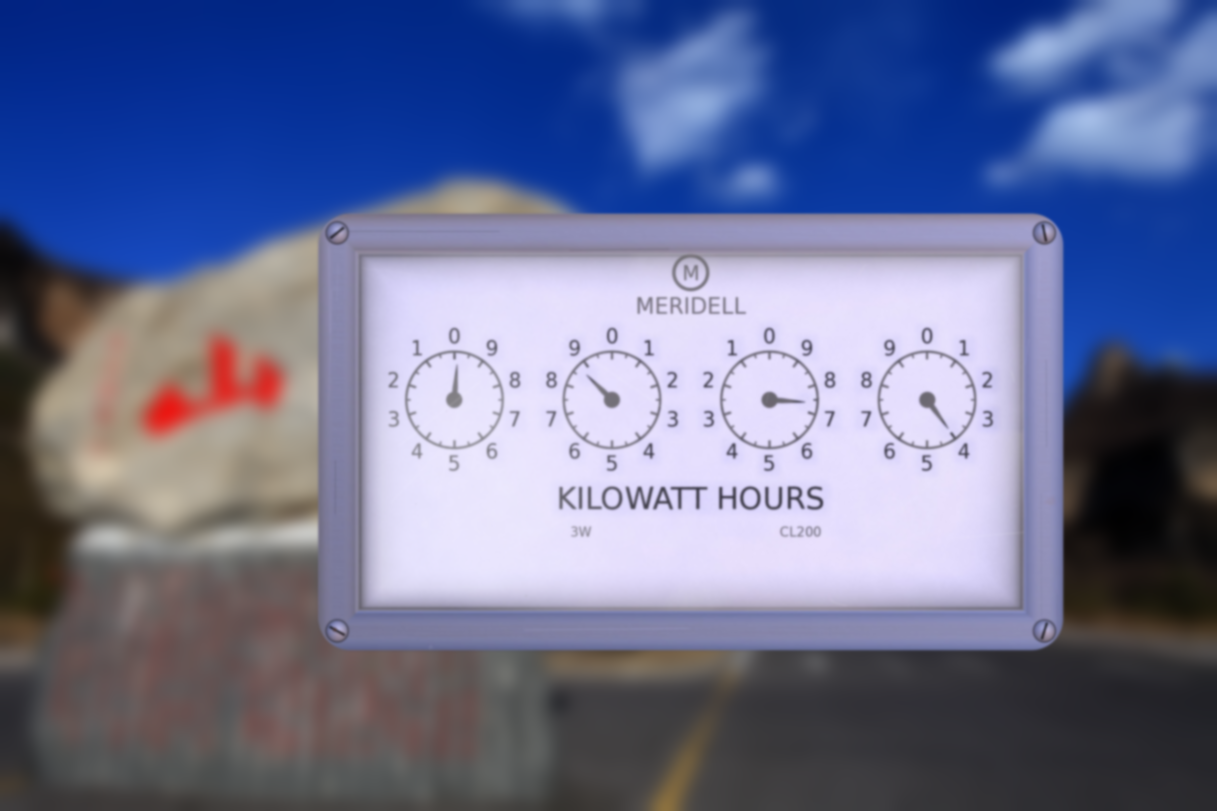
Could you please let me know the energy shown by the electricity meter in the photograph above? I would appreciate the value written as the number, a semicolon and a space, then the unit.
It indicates 9874; kWh
